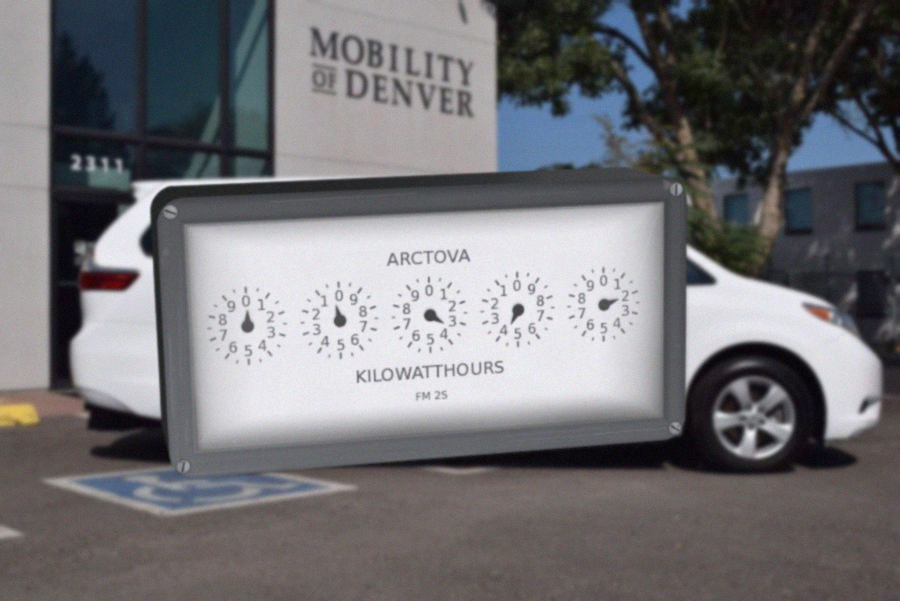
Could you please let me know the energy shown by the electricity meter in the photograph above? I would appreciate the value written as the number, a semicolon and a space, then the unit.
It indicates 342; kWh
